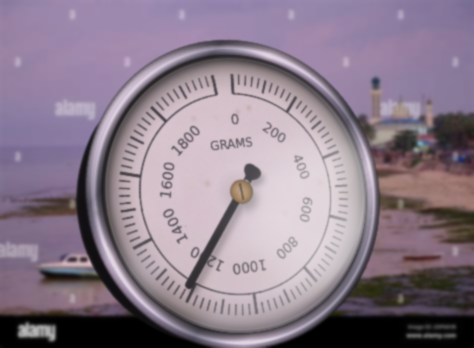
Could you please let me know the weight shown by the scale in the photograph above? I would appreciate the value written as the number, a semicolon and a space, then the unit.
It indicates 1220; g
